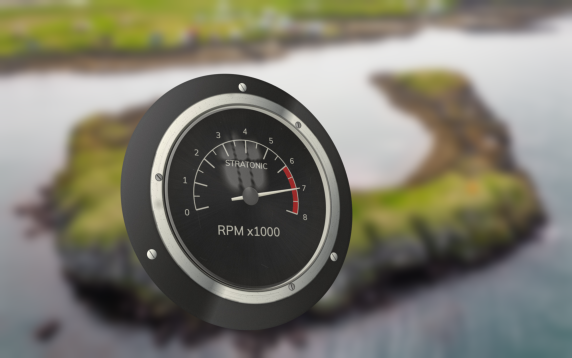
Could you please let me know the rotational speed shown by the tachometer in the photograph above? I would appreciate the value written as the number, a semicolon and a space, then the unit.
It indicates 7000; rpm
